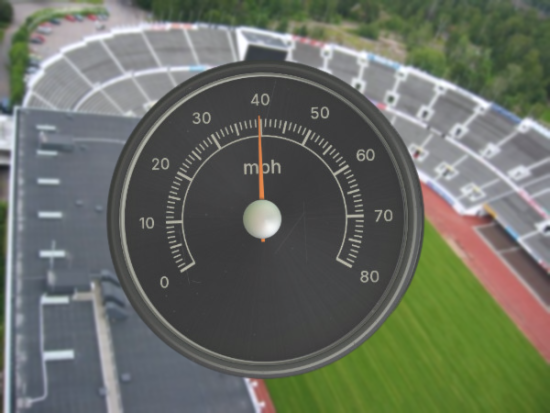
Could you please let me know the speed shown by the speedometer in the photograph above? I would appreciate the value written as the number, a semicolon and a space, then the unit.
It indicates 40; mph
